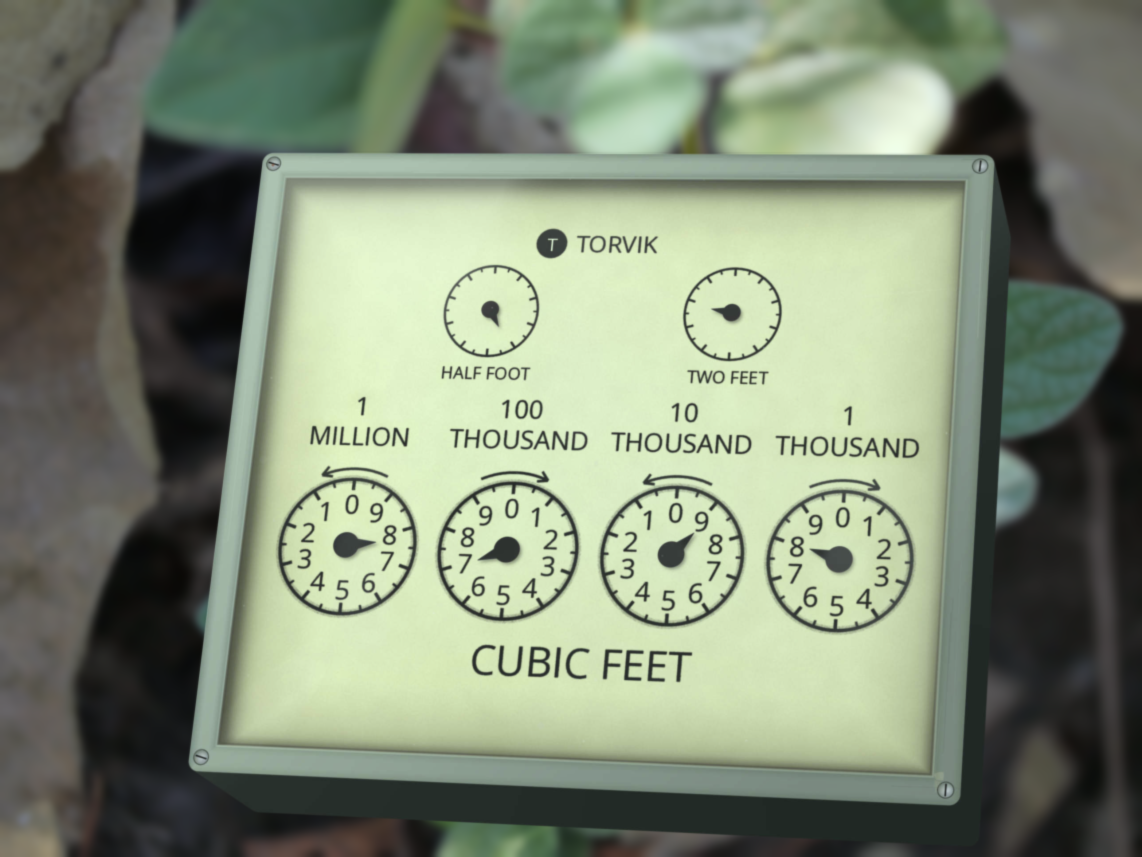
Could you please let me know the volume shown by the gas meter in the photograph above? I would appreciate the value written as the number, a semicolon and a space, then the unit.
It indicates 768800; ft³
